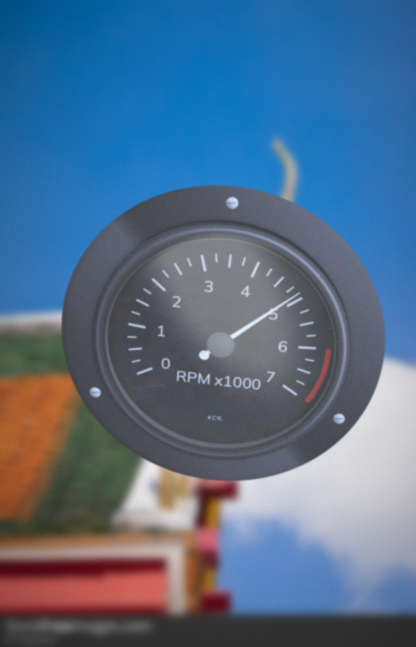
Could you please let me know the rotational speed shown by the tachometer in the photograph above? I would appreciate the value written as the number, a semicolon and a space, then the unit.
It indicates 4875; rpm
